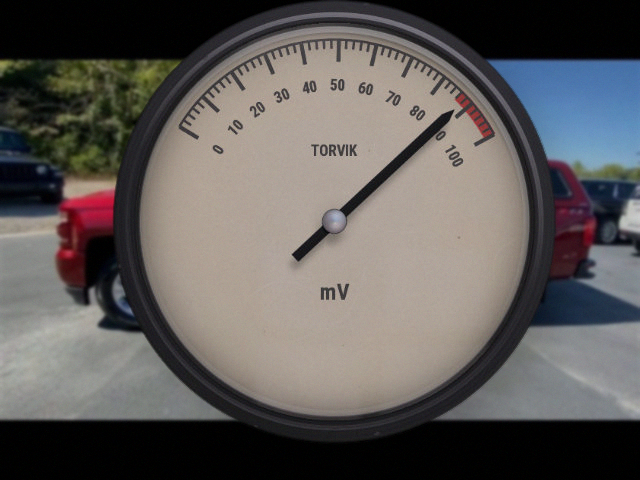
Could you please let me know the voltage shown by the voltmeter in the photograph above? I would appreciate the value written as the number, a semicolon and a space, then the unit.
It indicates 88; mV
